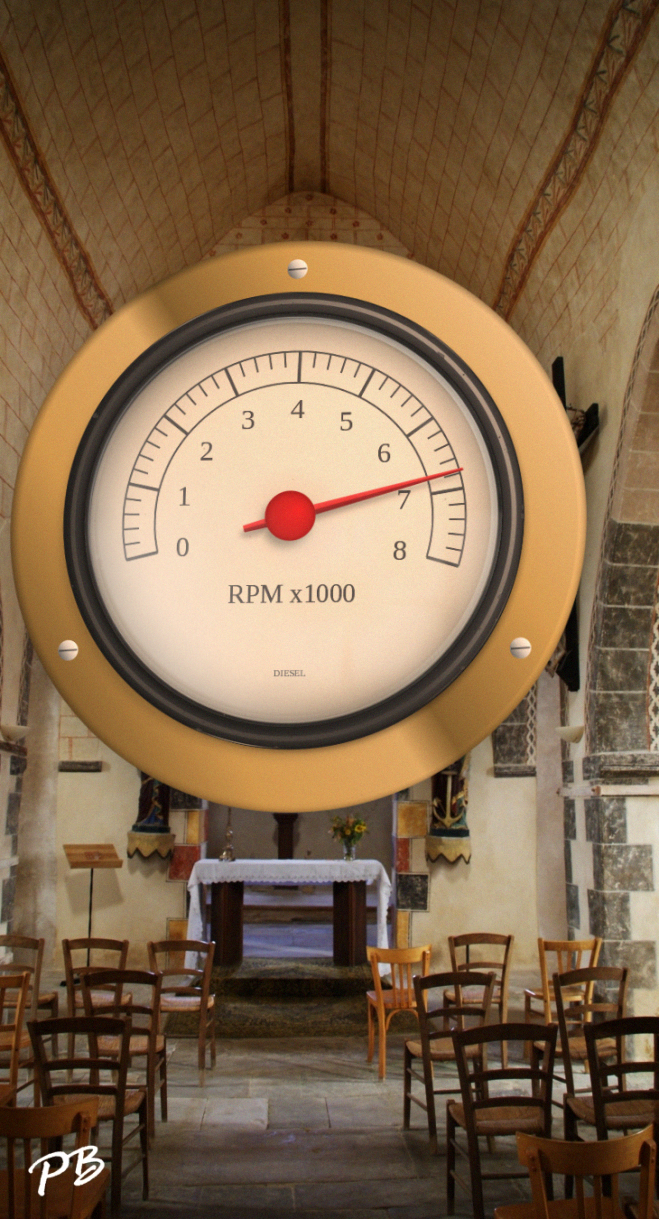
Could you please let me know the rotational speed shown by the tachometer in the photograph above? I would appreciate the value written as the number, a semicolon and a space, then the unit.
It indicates 6800; rpm
